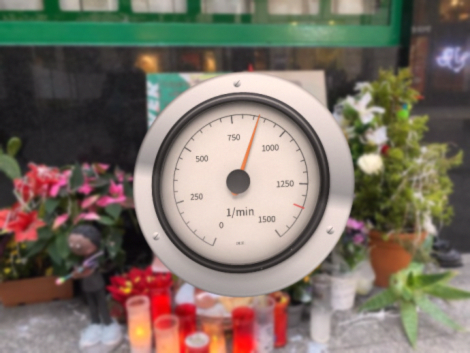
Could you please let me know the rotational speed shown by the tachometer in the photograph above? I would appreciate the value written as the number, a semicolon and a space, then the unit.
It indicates 875; rpm
